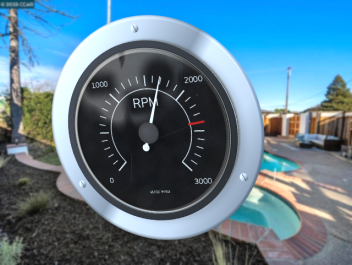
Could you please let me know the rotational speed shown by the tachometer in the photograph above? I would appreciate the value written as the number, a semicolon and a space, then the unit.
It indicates 1700; rpm
